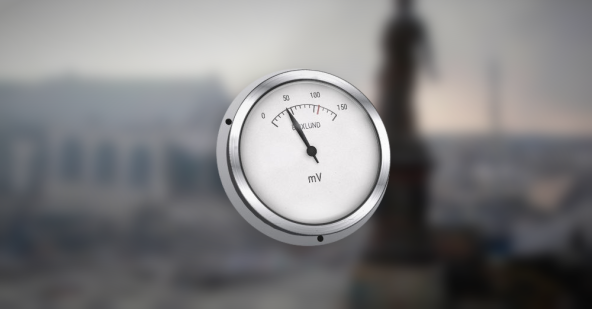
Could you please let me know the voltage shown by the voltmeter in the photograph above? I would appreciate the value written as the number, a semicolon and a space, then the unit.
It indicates 40; mV
